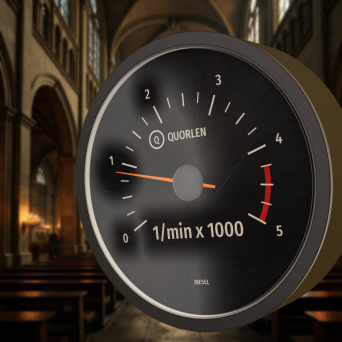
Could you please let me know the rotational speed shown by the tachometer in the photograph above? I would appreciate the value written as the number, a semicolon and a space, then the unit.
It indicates 875; rpm
